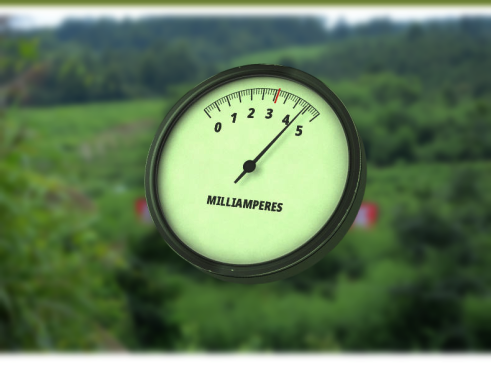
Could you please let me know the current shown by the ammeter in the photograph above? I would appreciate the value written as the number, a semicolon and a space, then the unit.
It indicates 4.5; mA
